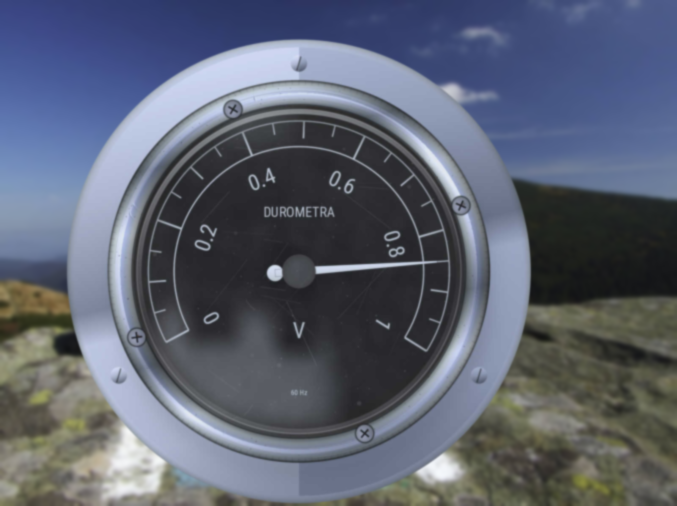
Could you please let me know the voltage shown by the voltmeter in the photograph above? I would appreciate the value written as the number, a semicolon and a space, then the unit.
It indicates 0.85; V
